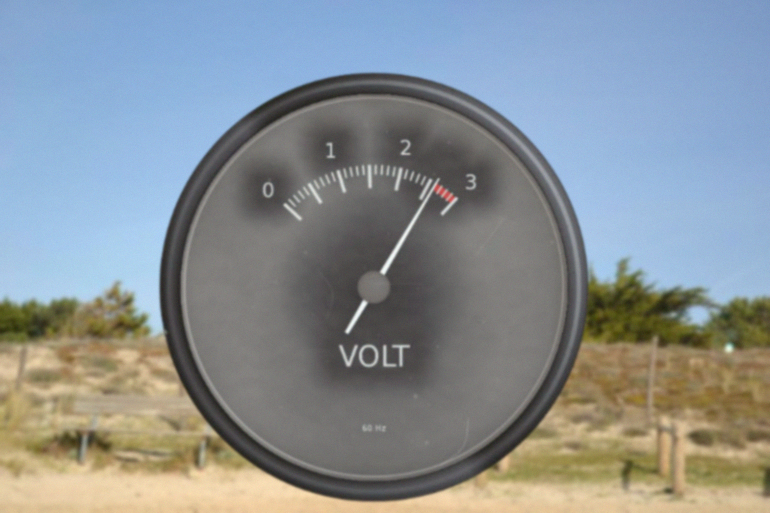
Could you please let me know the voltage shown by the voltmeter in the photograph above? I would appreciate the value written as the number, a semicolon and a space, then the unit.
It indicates 2.6; V
